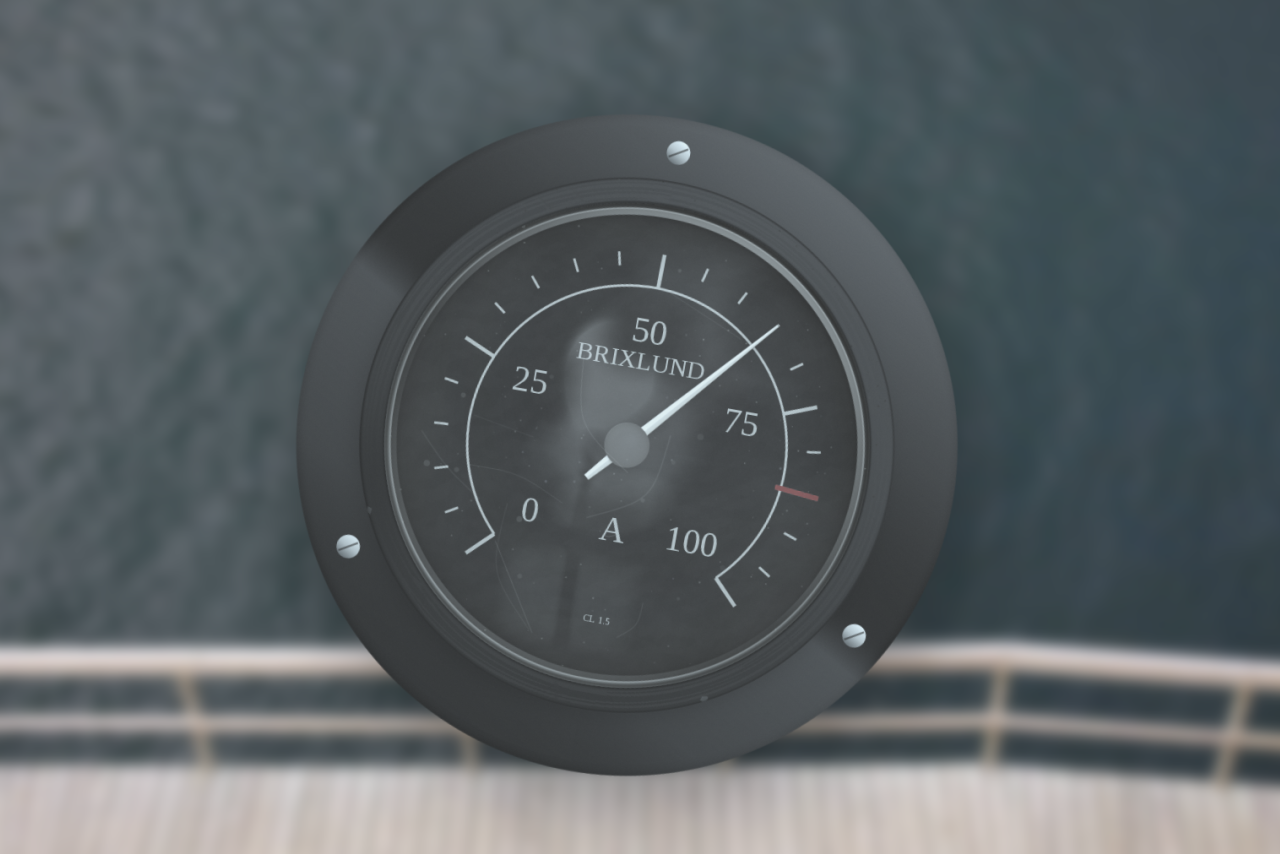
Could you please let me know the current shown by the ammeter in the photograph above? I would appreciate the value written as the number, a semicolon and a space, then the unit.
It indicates 65; A
